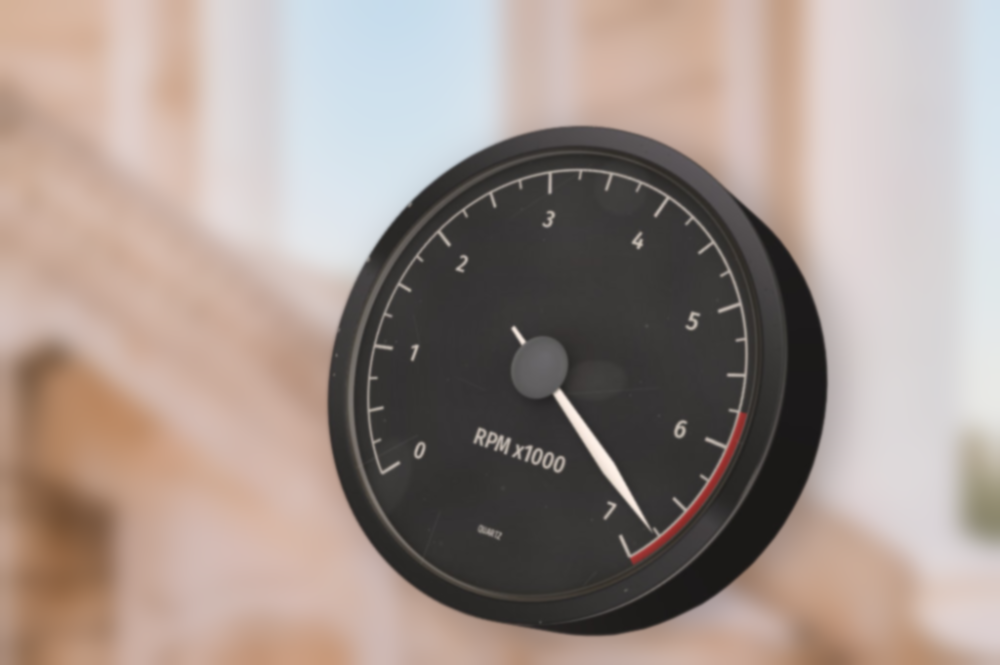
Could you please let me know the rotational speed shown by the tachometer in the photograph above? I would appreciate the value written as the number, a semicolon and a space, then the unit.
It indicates 6750; rpm
